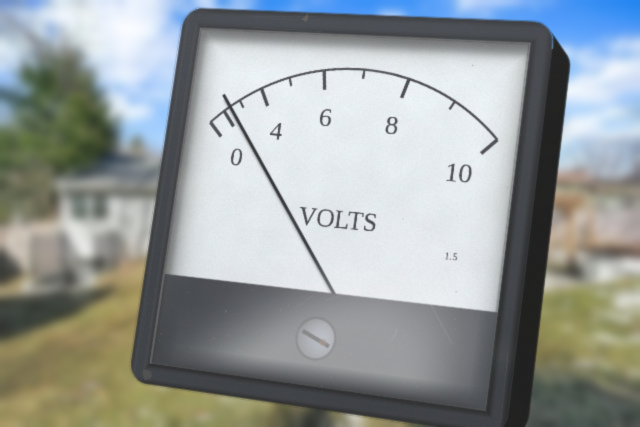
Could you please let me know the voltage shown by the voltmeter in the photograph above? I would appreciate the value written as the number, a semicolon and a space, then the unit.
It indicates 2.5; V
